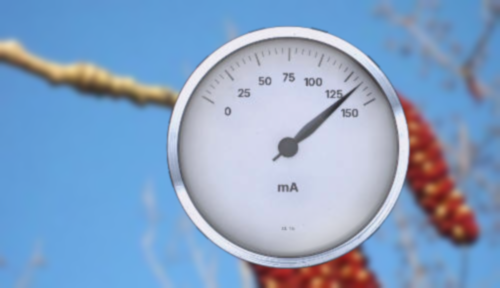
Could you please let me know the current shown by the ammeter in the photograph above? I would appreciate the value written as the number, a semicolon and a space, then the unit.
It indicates 135; mA
